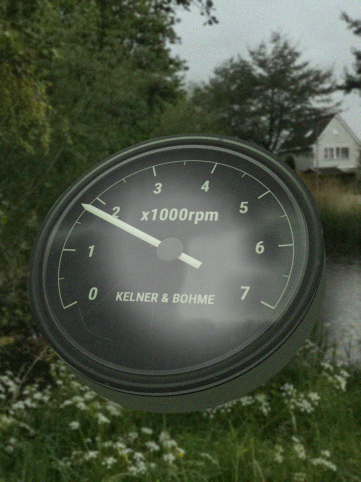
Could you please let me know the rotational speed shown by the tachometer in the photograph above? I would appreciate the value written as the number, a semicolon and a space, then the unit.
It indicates 1750; rpm
